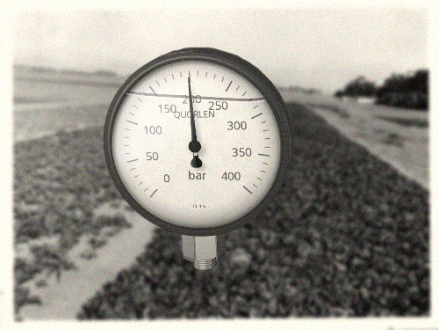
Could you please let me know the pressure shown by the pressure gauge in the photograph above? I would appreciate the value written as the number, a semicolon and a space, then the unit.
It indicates 200; bar
